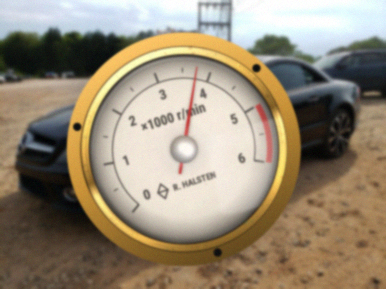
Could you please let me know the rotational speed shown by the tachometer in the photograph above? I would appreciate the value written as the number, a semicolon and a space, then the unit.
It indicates 3750; rpm
